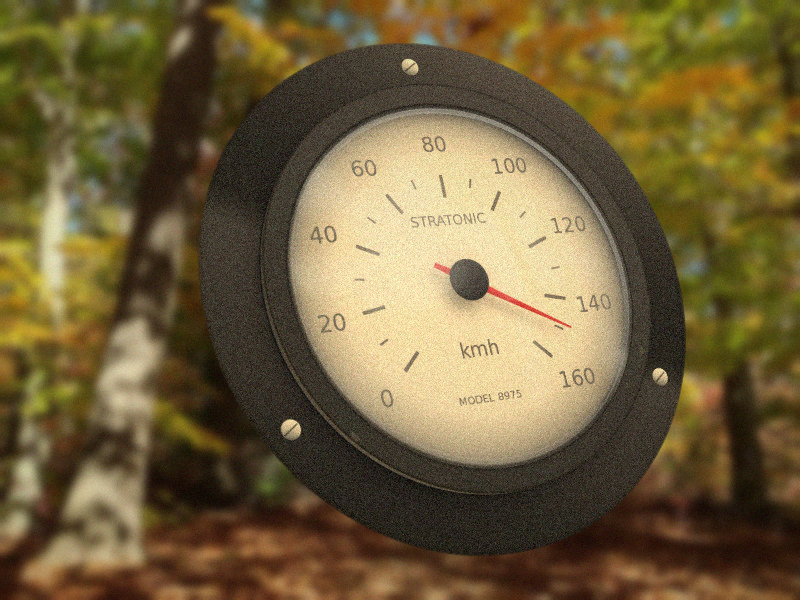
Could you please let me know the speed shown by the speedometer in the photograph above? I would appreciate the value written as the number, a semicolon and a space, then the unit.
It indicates 150; km/h
